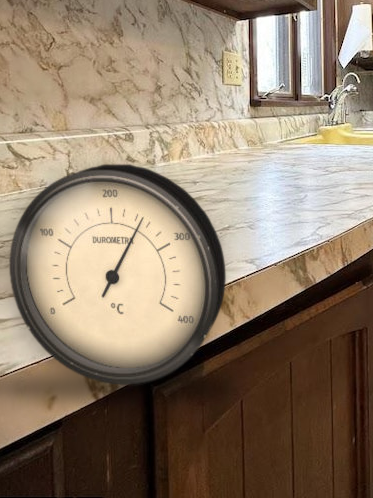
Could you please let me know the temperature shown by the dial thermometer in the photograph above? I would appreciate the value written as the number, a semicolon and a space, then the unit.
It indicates 250; °C
